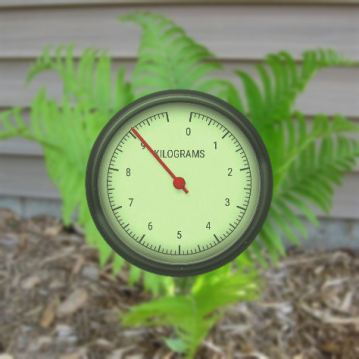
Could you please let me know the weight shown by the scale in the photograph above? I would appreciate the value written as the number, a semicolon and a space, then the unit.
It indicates 9.1; kg
